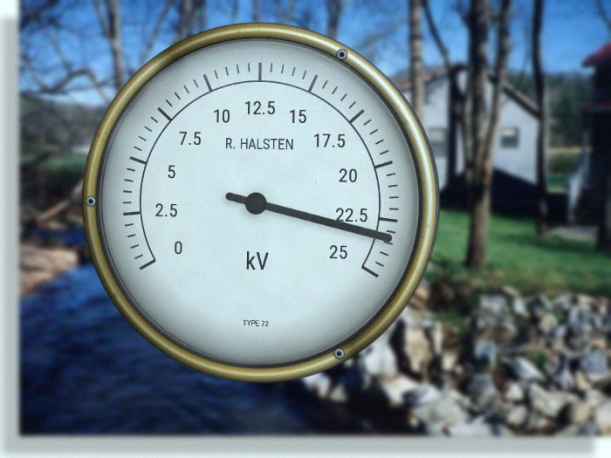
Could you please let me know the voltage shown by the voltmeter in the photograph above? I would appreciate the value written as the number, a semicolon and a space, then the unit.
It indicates 23.25; kV
